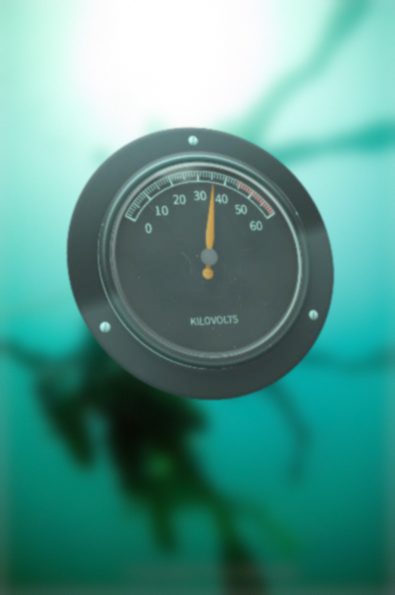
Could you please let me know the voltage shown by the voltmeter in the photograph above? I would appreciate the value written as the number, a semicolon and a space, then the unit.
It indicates 35; kV
